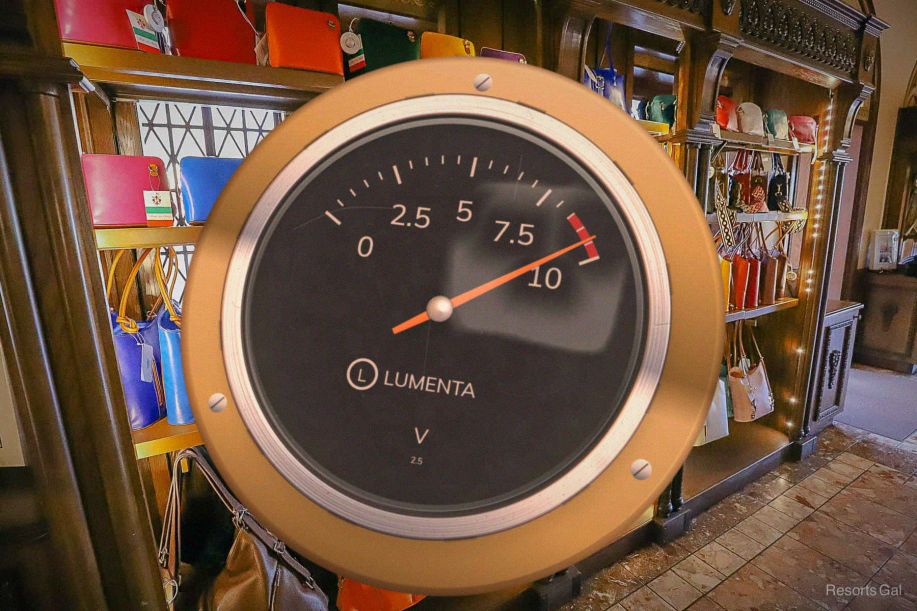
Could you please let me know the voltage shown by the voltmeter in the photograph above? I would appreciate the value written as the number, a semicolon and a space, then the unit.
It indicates 9.5; V
